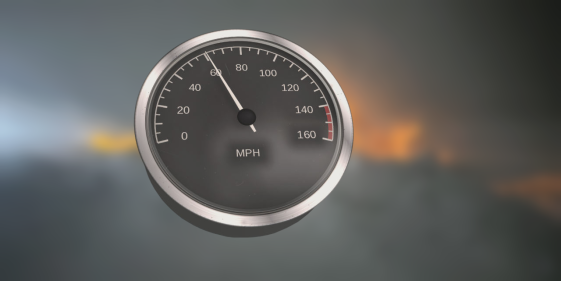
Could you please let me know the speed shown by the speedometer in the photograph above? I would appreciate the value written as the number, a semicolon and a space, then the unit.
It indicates 60; mph
